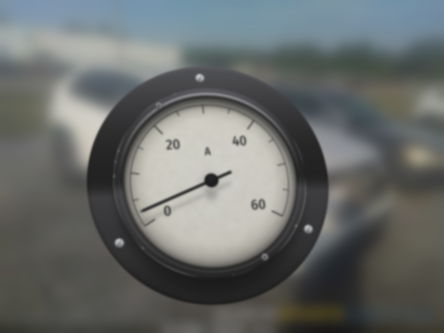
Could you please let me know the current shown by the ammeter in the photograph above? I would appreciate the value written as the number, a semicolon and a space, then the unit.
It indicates 2.5; A
